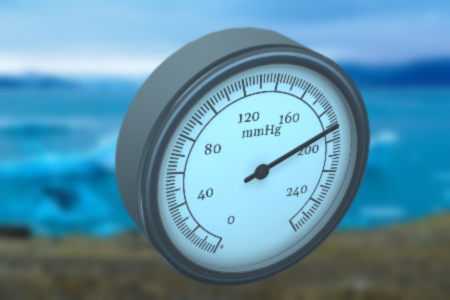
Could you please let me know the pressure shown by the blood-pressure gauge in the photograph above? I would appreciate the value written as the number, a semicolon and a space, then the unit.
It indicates 190; mmHg
